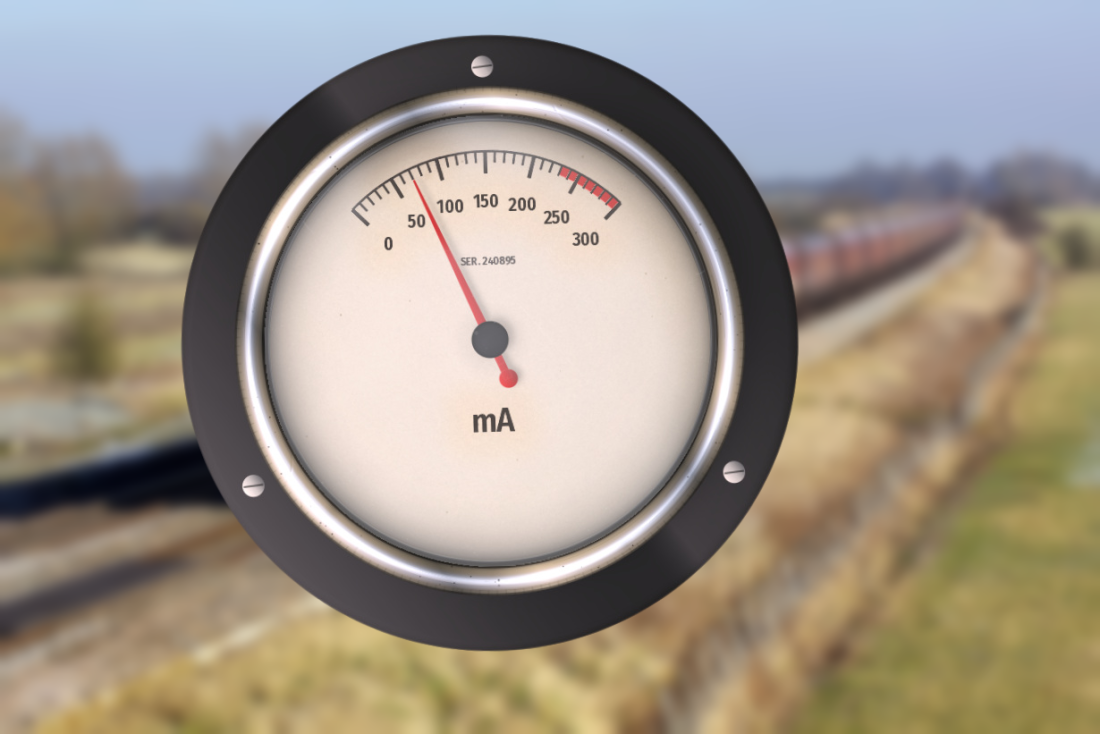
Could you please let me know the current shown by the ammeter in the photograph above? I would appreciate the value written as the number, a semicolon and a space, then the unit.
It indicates 70; mA
